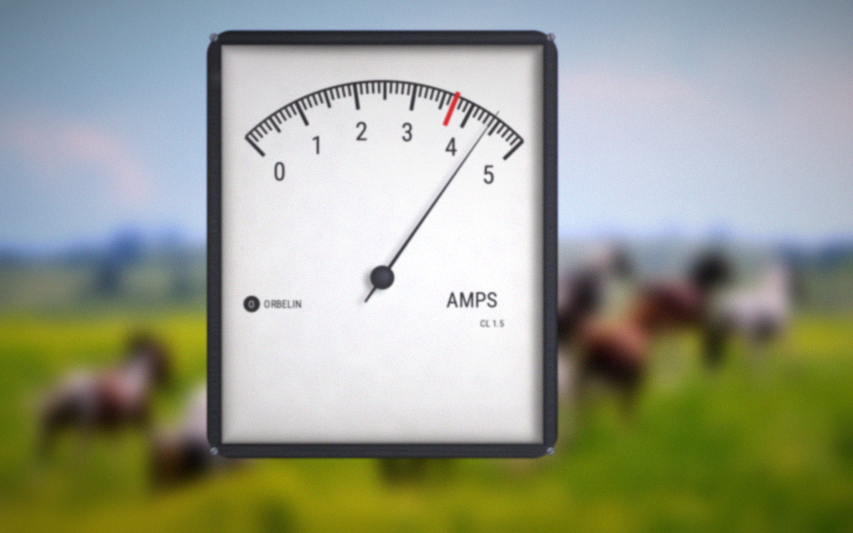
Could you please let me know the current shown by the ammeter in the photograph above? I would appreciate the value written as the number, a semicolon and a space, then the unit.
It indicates 4.4; A
